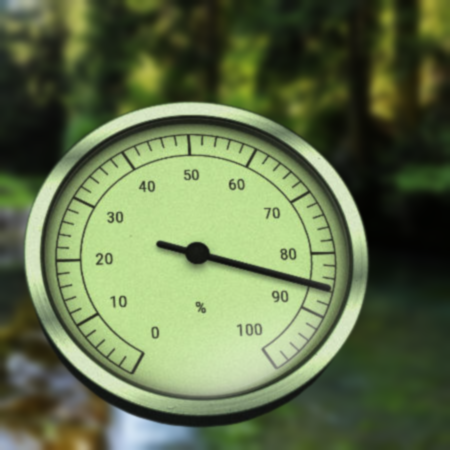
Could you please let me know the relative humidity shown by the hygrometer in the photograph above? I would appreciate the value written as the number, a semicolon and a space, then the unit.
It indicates 86; %
